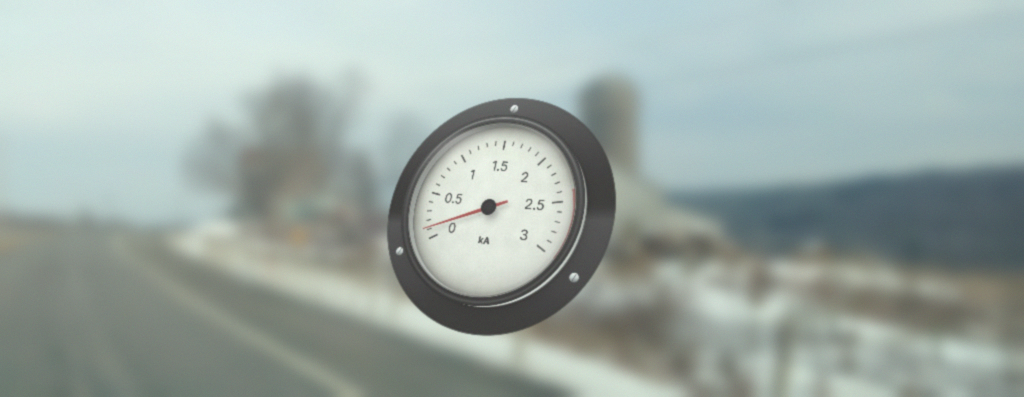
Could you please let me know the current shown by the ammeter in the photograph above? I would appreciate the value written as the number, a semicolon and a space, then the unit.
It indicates 0.1; kA
